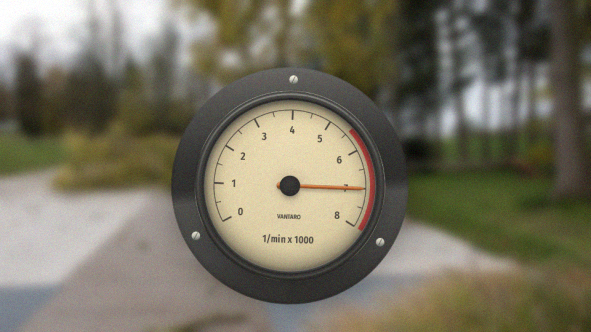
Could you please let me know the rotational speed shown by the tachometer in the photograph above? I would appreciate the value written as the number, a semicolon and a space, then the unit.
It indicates 7000; rpm
